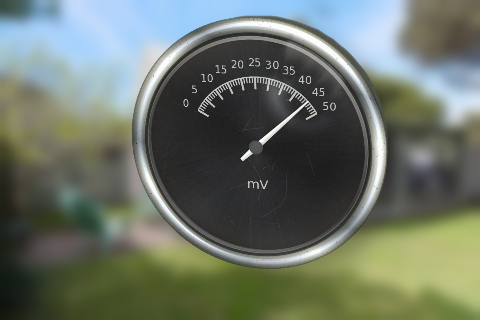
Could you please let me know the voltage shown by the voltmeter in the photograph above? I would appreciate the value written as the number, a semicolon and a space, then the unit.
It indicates 45; mV
